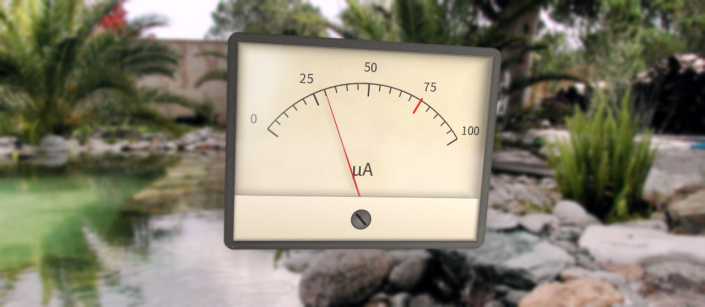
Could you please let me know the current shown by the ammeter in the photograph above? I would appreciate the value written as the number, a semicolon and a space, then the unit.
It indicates 30; µA
